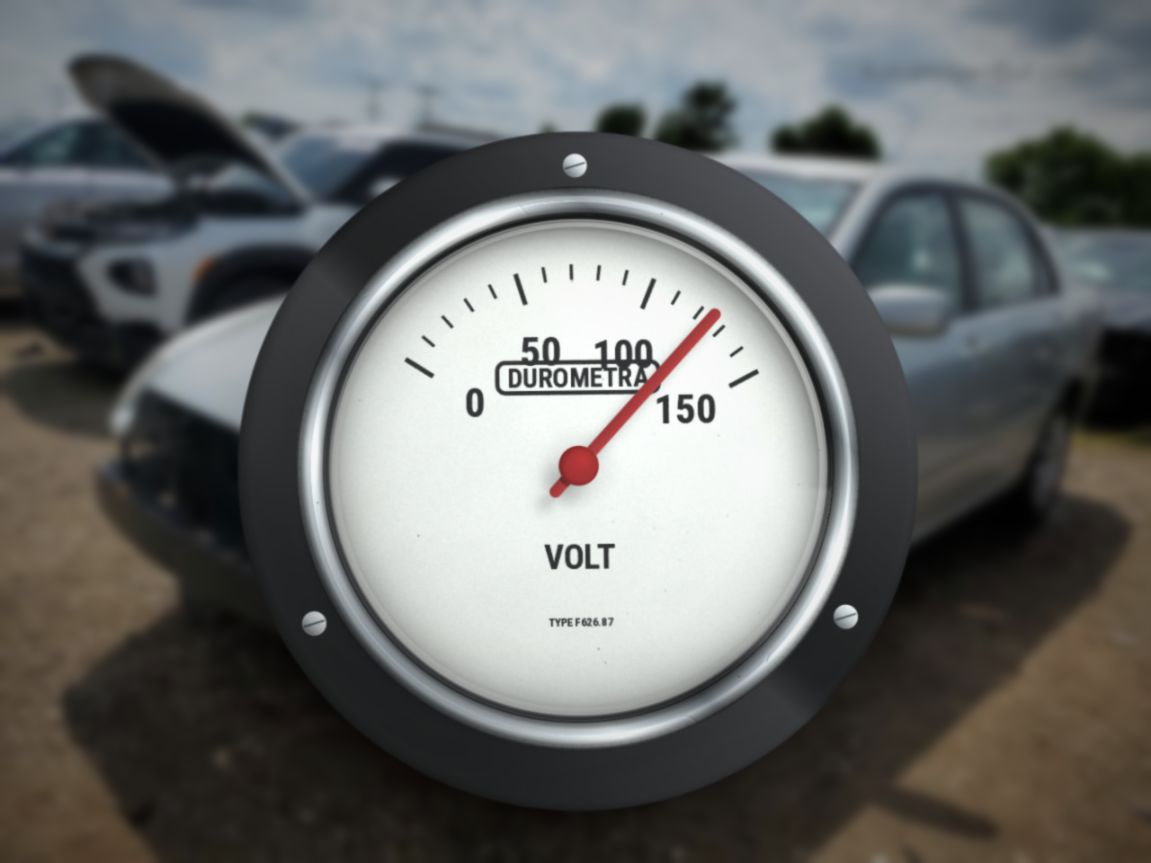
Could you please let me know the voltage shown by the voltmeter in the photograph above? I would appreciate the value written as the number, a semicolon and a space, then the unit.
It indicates 125; V
